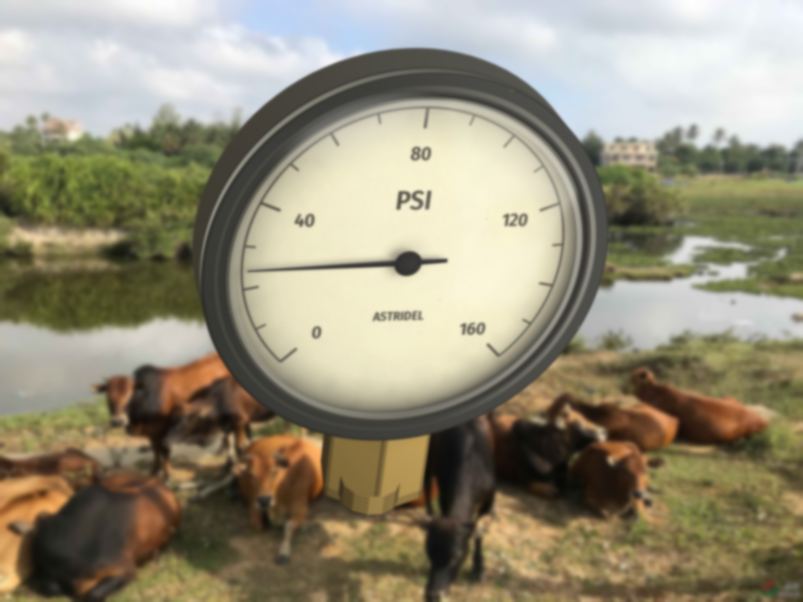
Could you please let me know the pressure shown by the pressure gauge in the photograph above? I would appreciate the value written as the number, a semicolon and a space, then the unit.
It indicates 25; psi
